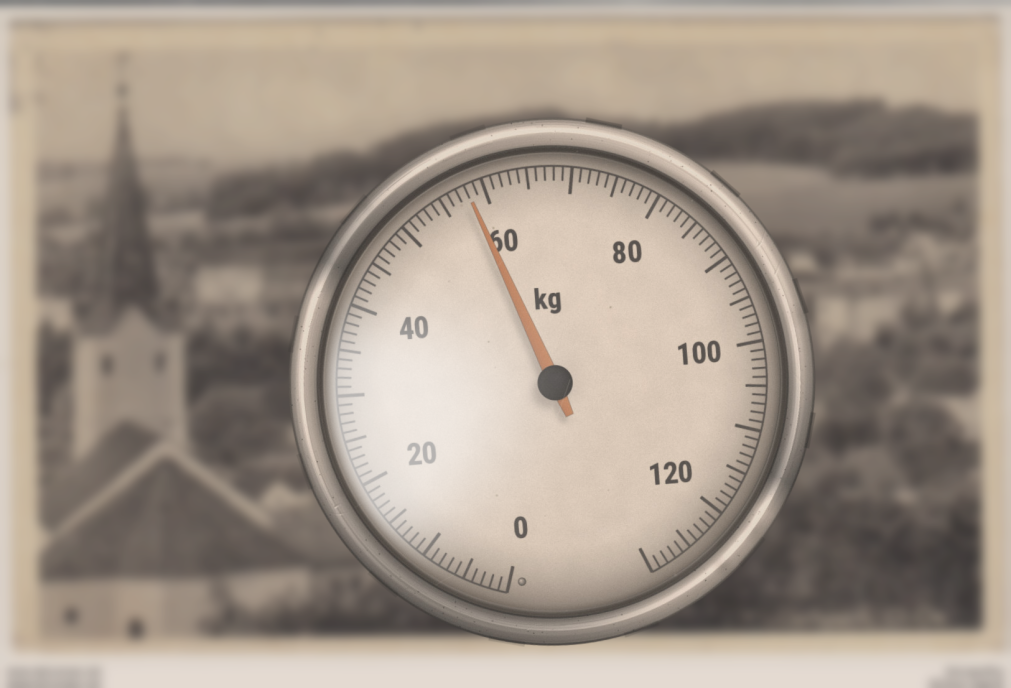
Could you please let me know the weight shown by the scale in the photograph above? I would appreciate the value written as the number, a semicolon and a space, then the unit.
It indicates 58; kg
